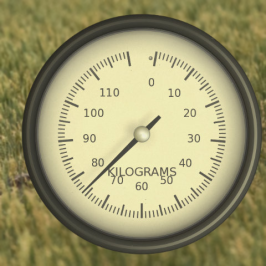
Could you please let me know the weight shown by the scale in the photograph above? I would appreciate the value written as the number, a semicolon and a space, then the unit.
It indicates 76; kg
